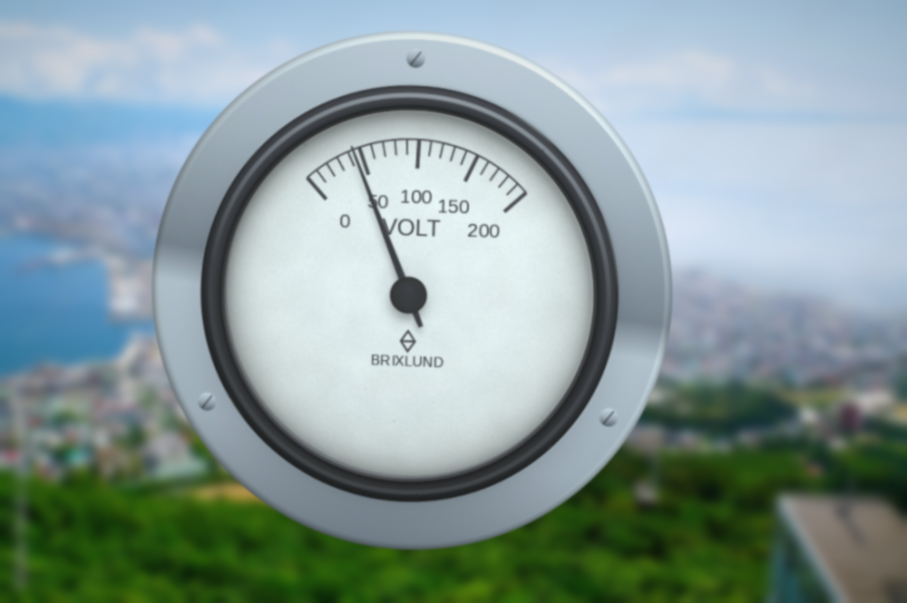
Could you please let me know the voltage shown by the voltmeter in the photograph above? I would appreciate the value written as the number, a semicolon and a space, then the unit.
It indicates 45; V
